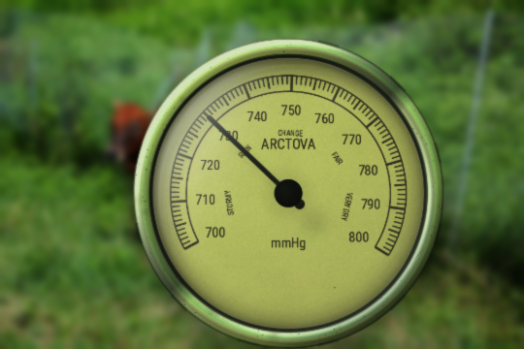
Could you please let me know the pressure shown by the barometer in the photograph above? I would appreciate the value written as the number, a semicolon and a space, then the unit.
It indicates 730; mmHg
